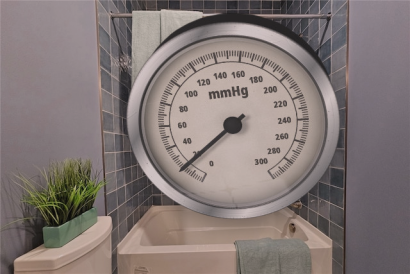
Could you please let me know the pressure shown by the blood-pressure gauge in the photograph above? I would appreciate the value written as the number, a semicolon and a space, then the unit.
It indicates 20; mmHg
